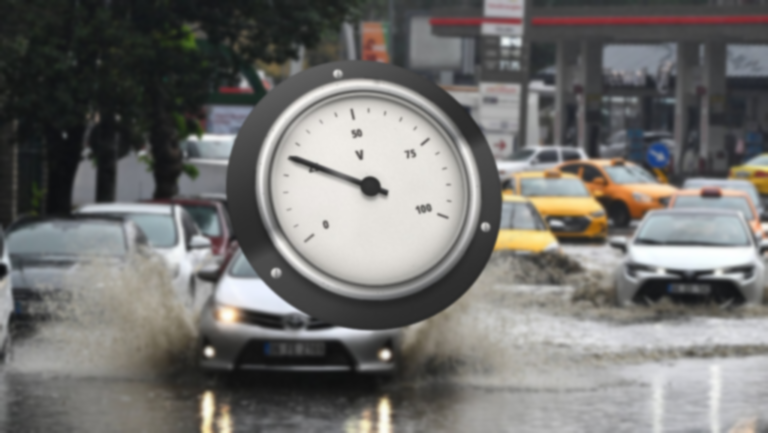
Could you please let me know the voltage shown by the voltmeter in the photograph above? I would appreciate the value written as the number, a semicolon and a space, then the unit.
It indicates 25; V
